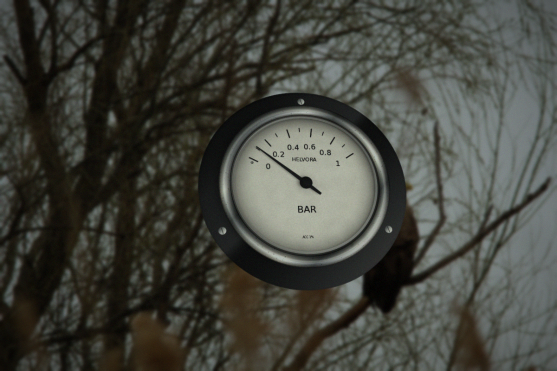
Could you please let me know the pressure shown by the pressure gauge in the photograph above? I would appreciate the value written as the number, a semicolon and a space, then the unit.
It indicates 0.1; bar
